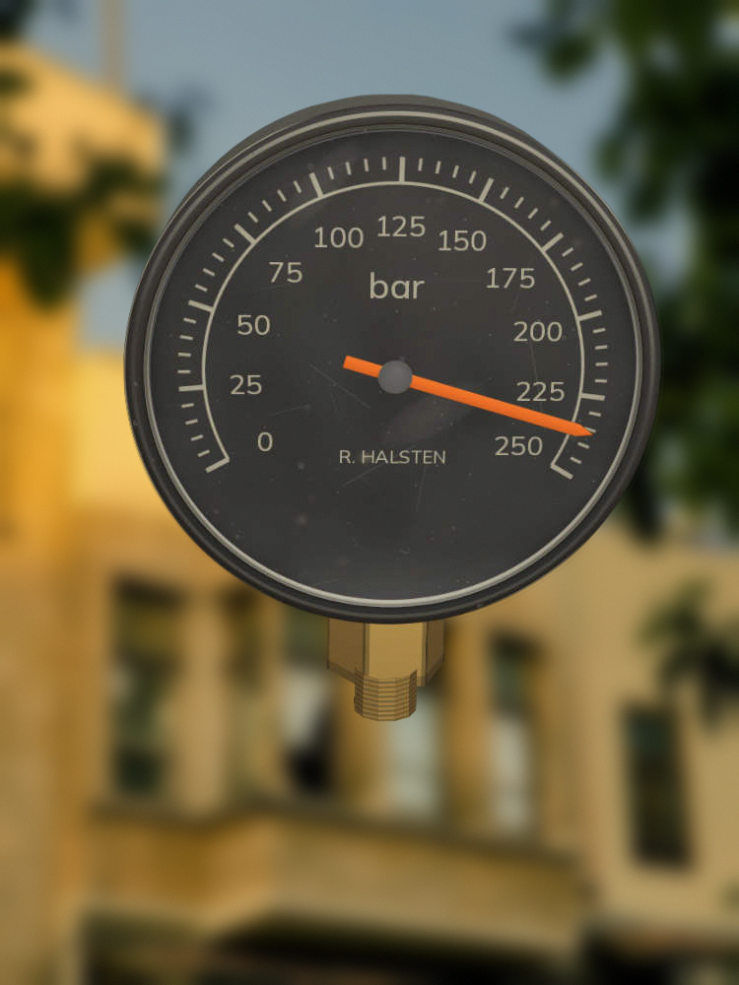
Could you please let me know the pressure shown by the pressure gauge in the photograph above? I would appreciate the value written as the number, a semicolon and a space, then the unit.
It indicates 235; bar
